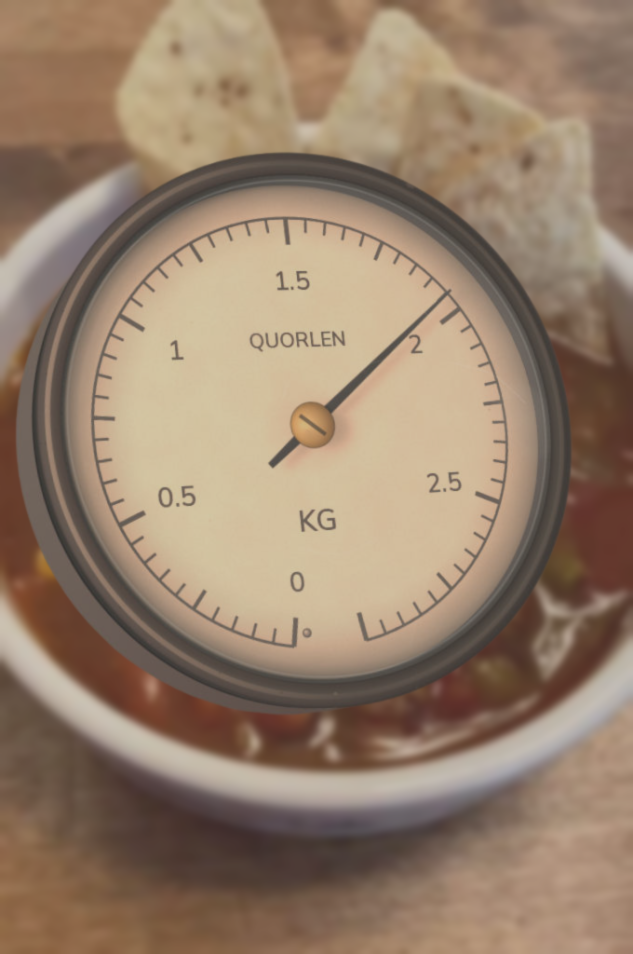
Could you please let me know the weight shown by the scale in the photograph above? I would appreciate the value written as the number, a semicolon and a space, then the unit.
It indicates 1.95; kg
